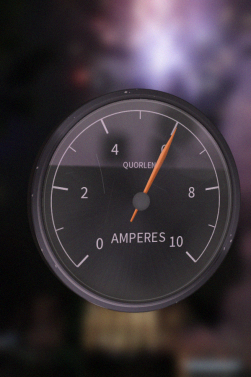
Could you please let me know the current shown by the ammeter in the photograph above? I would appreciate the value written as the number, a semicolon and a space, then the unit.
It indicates 6; A
